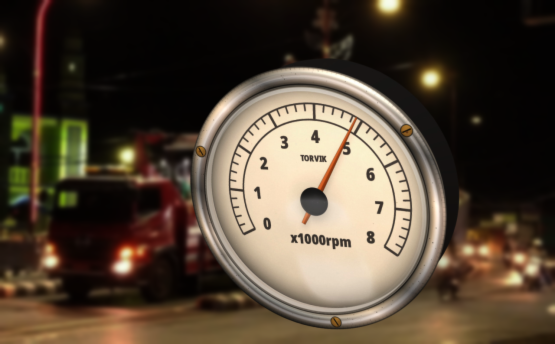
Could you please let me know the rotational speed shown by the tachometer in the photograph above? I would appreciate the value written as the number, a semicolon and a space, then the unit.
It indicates 4900; rpm
